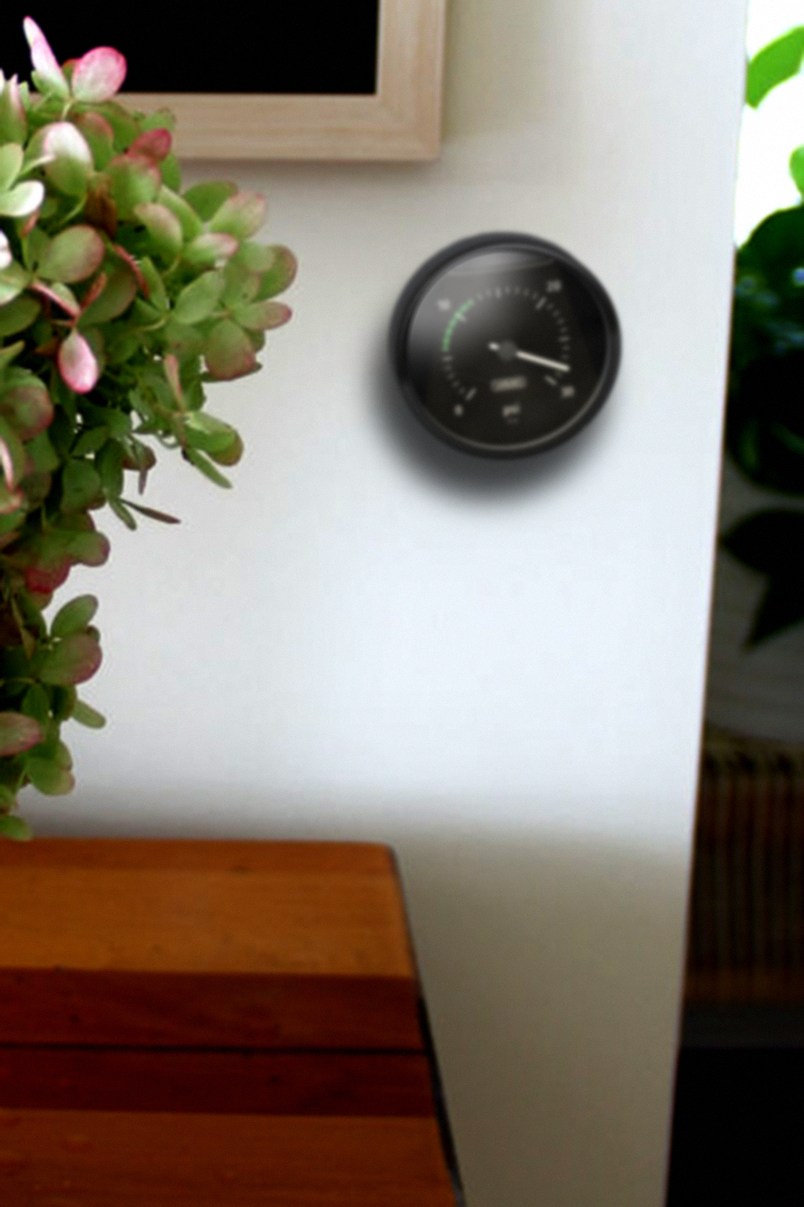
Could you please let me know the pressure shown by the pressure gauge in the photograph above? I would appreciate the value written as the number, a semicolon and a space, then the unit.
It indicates 28; psi
